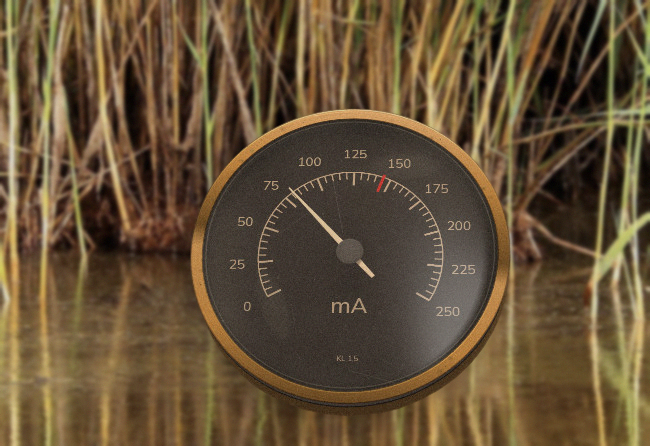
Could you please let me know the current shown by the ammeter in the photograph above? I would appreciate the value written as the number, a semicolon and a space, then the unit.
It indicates 80; mA
